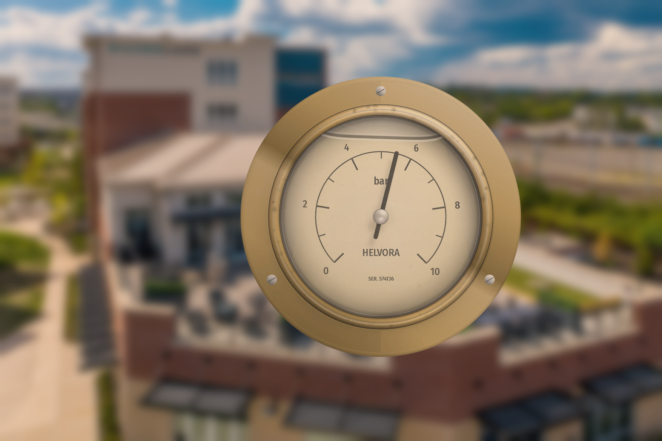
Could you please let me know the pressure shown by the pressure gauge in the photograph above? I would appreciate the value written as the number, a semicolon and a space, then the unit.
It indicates 5.5; bar
